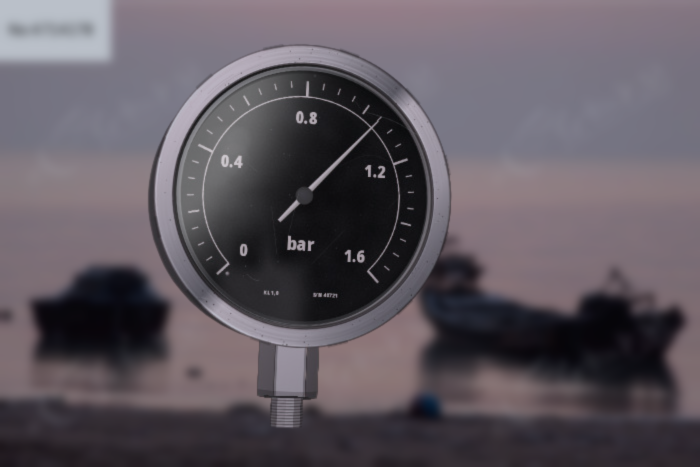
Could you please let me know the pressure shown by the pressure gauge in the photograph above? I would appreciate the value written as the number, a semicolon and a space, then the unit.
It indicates 1.05; bar
